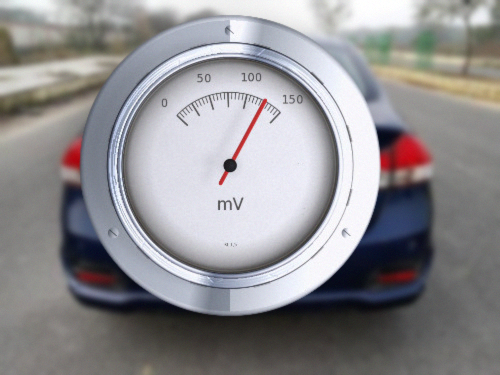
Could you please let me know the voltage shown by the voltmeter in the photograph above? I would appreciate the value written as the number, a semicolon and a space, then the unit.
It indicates 125; mV
